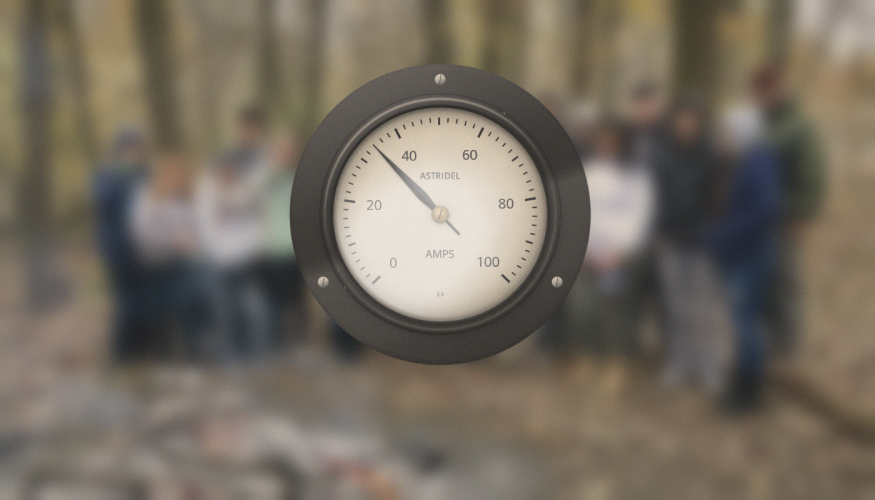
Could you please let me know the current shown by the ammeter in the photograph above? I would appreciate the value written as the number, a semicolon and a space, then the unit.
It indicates 34; A
